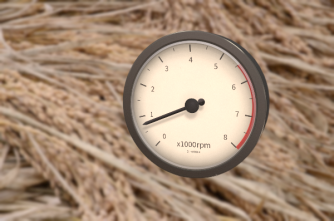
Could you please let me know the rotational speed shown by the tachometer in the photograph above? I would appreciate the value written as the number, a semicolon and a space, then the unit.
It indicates 750; rpm
